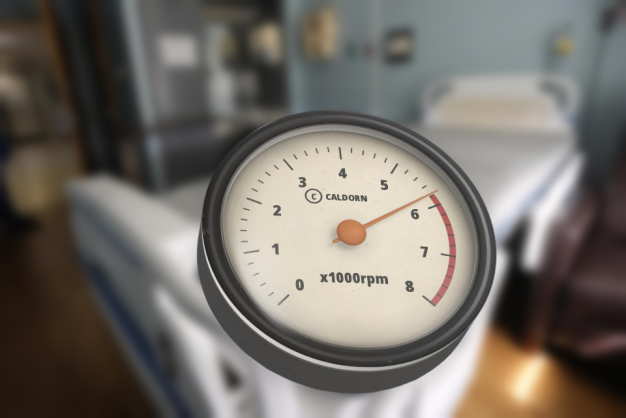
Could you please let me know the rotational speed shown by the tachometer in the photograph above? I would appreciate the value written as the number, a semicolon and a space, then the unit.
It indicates 5800; rpm
